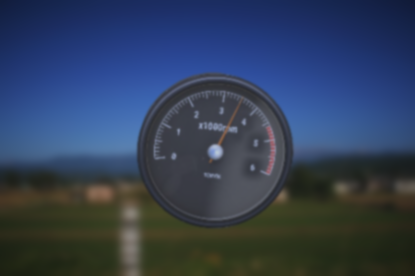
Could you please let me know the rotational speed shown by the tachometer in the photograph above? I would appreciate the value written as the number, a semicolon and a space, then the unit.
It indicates 3500; rpm
